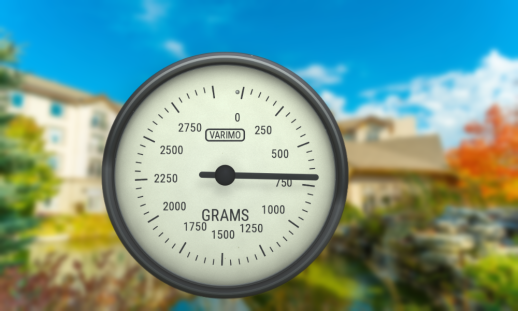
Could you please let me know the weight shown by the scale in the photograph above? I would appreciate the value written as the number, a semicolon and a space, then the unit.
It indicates 700; g
